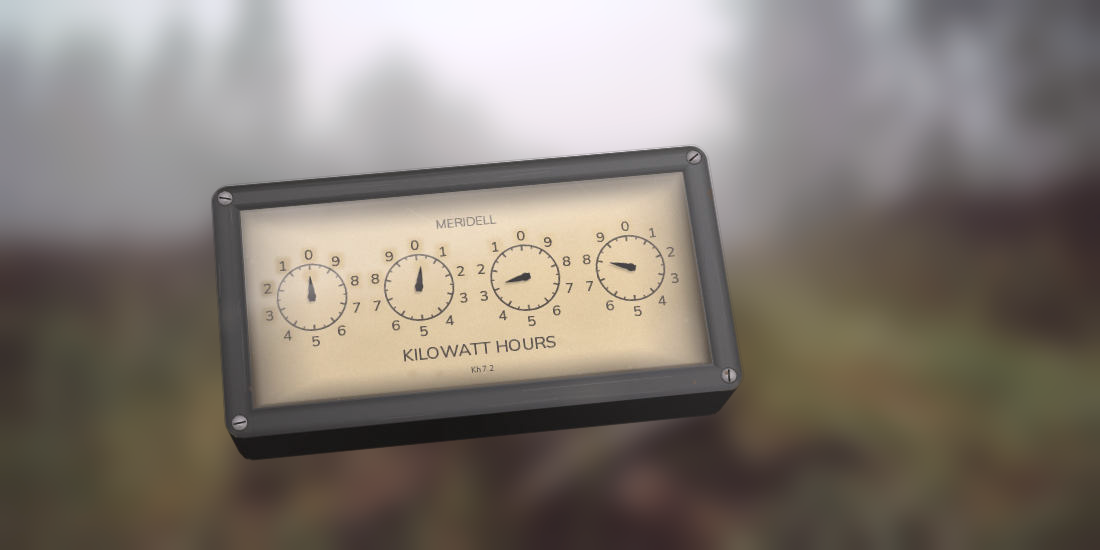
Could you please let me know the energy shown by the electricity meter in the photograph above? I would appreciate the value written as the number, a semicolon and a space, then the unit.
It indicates 28; kWh
